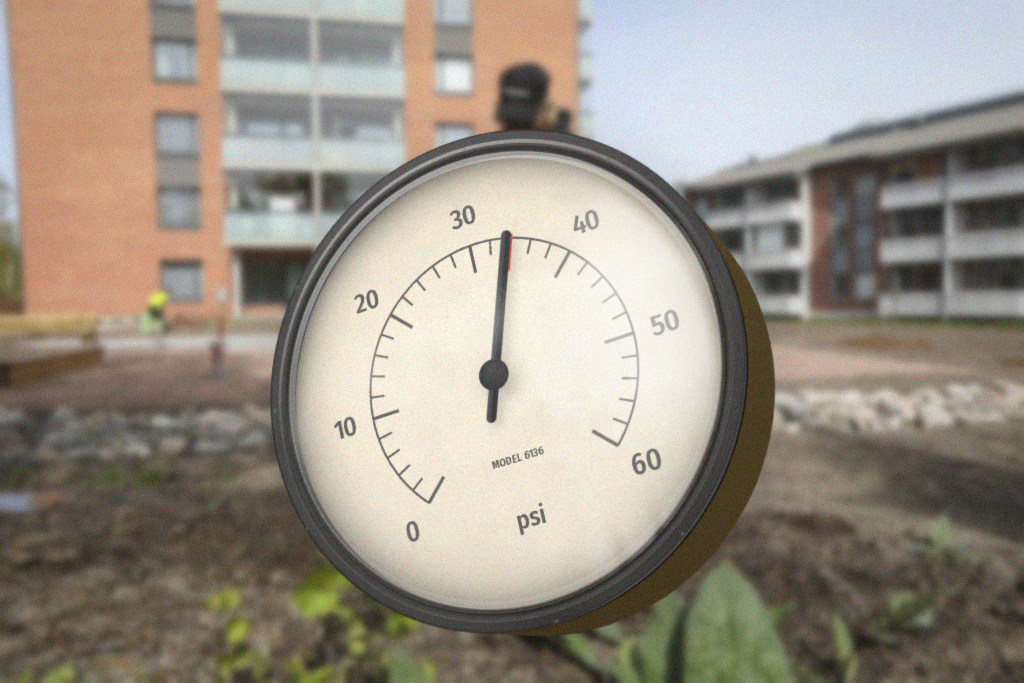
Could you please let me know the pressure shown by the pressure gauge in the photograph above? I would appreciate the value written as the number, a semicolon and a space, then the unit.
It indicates 34; psi
